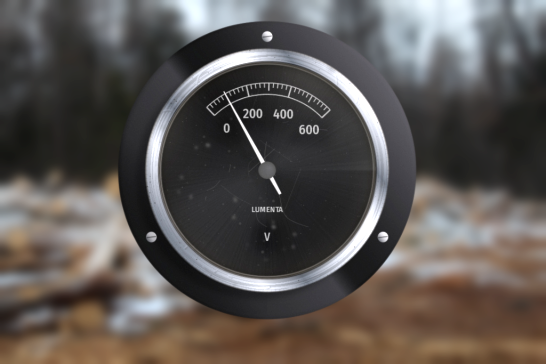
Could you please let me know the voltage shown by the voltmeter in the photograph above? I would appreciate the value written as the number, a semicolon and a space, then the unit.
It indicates 100; V
